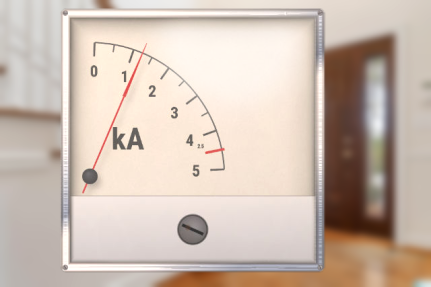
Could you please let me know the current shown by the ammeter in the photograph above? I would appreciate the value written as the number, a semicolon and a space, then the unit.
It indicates 1.25; kA
